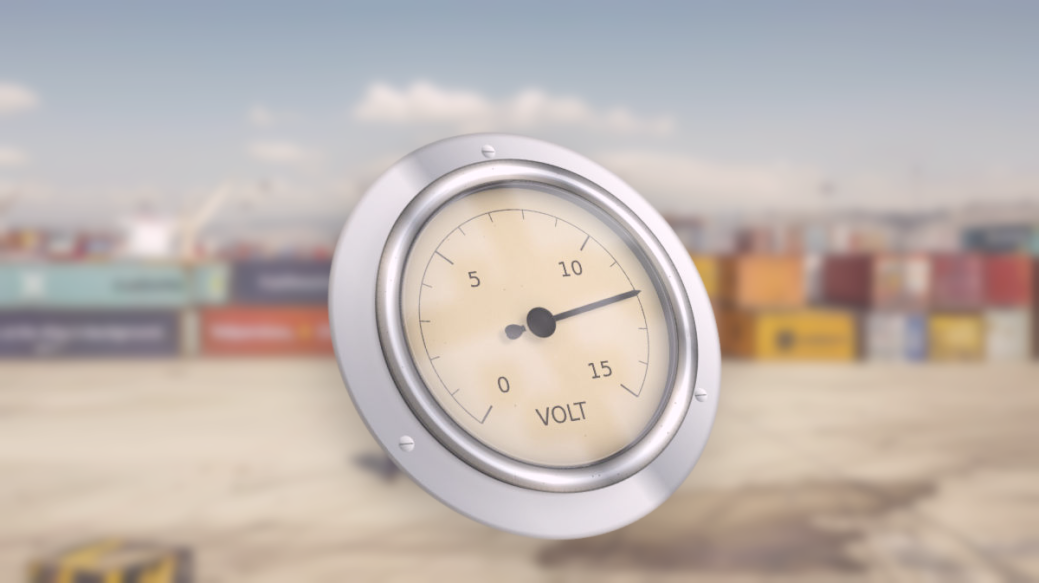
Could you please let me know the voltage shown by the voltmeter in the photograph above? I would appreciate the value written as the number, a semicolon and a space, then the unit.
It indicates 12; V
